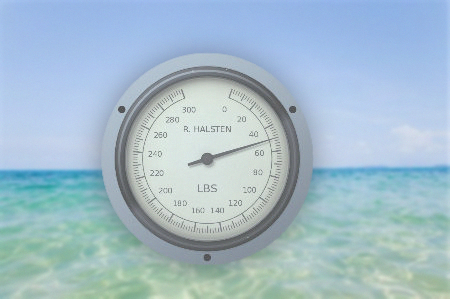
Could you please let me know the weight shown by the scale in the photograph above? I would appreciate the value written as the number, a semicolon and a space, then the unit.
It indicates 50; lb
